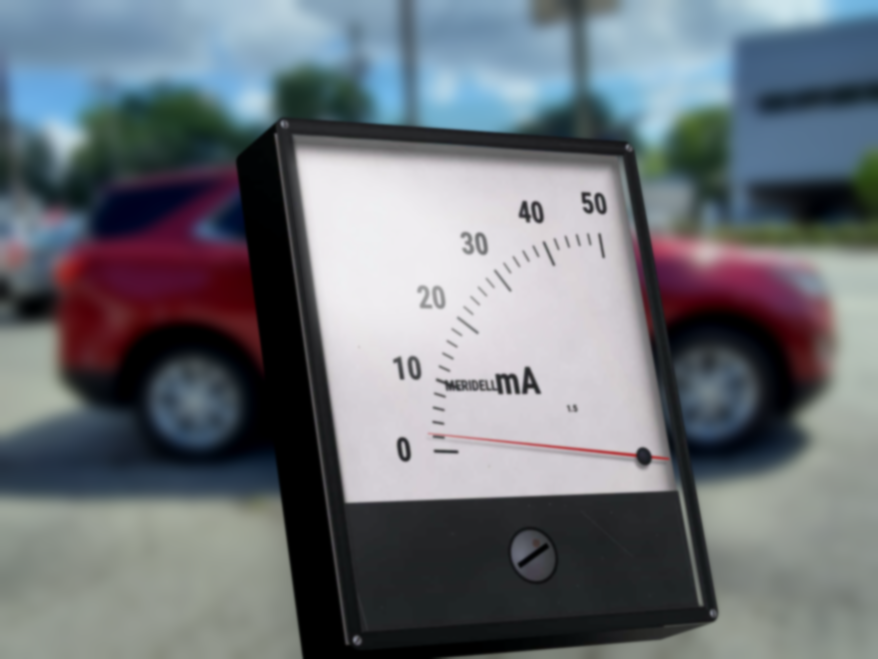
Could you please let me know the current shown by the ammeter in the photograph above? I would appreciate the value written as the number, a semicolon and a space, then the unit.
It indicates 2; mA
